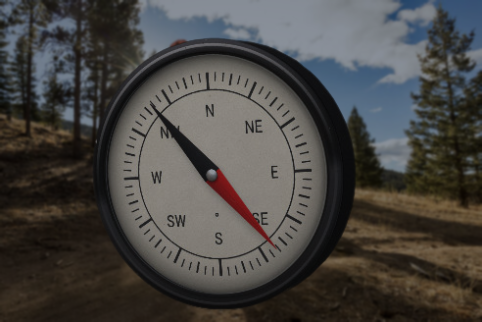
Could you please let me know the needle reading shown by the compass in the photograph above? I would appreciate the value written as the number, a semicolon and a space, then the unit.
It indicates 140; °
